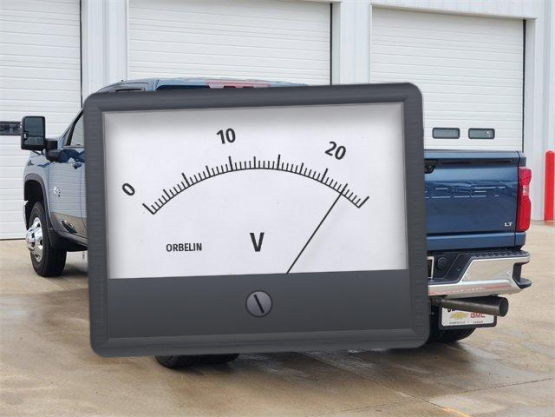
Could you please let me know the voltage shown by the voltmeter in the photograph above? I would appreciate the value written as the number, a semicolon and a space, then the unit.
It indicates 22.5; V
